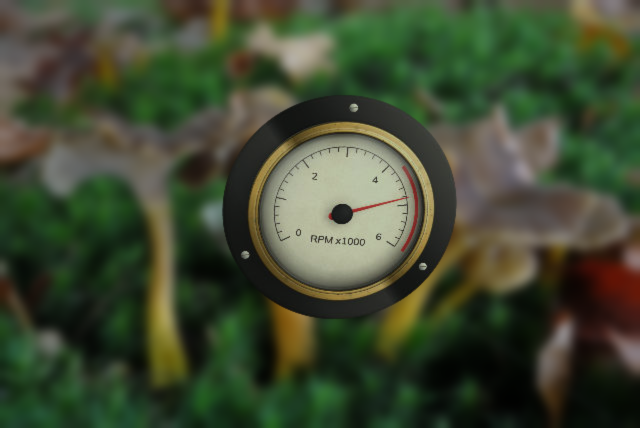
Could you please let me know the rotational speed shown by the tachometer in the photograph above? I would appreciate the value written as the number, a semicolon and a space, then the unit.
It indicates 4800; rpm
